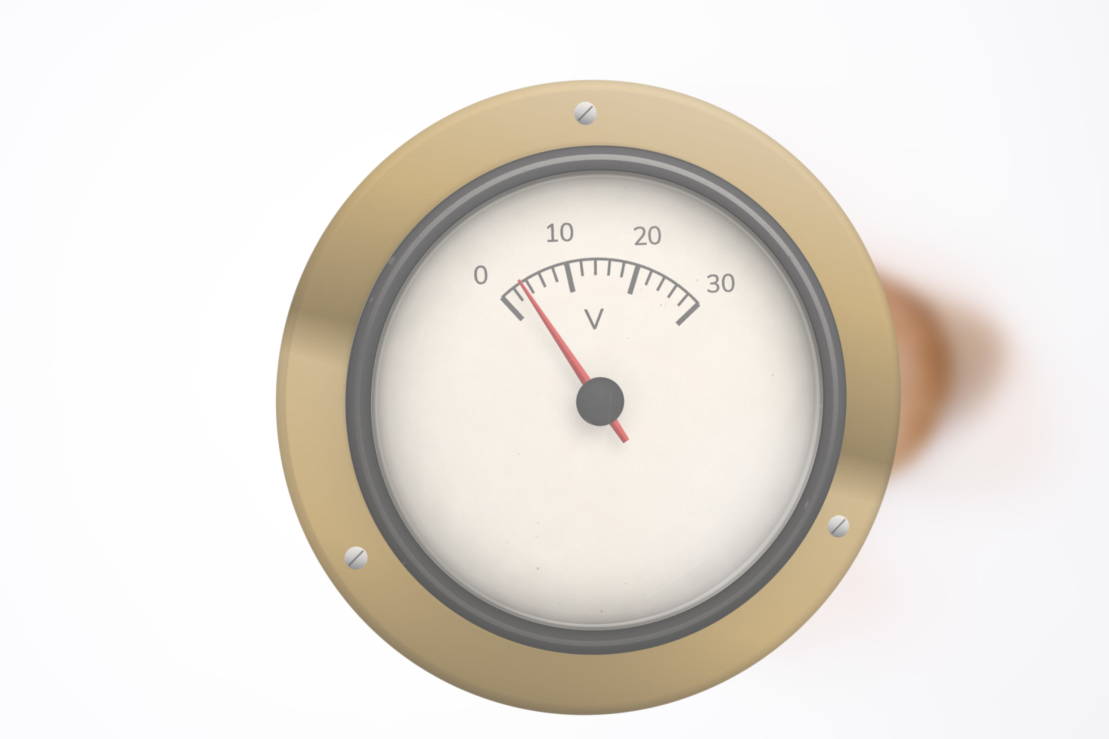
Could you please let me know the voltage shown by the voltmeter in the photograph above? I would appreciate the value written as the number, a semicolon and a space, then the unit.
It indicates 3; V
